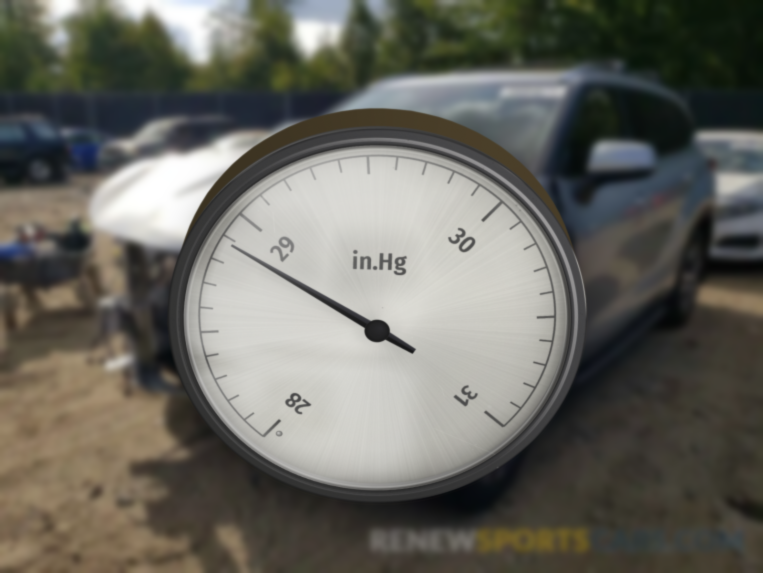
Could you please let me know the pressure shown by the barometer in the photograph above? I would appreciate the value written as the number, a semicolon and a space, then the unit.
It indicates 28.9; inHg
